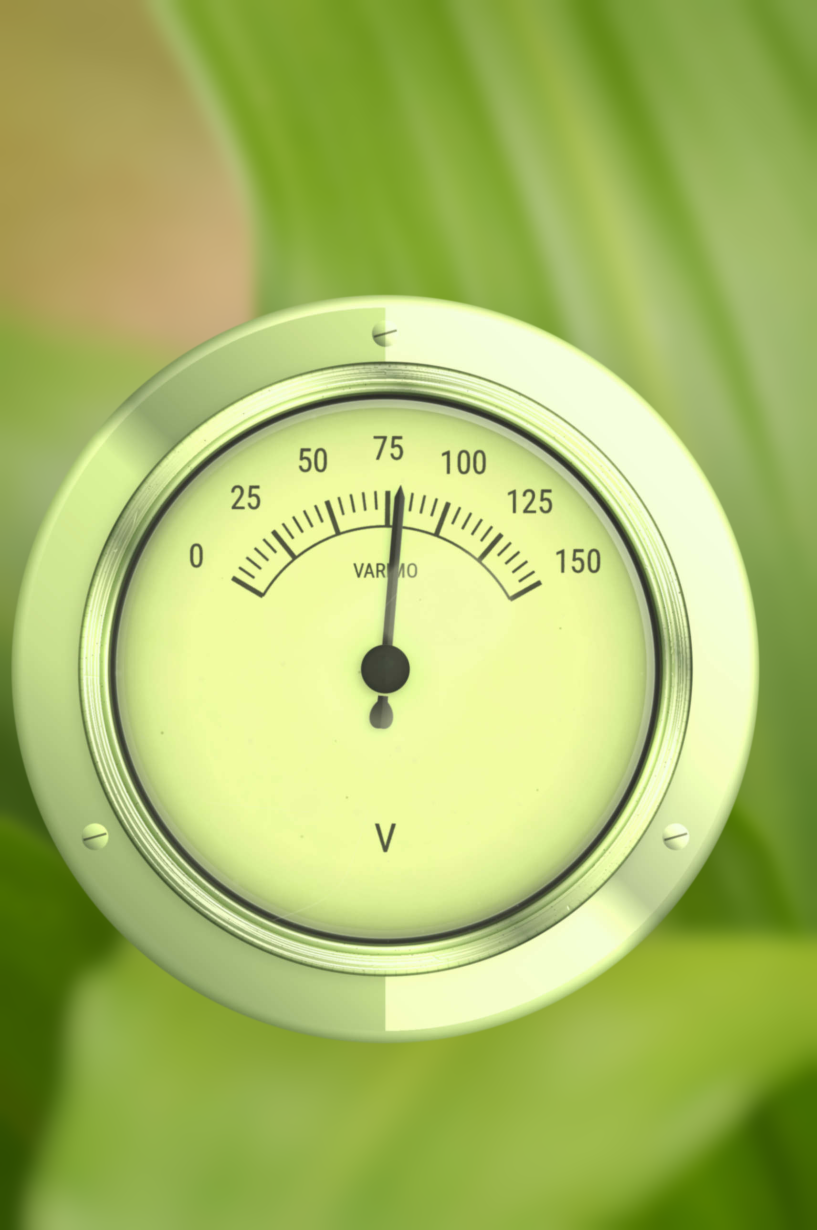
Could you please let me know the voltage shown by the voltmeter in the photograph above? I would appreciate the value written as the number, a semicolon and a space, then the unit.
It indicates 80; V
